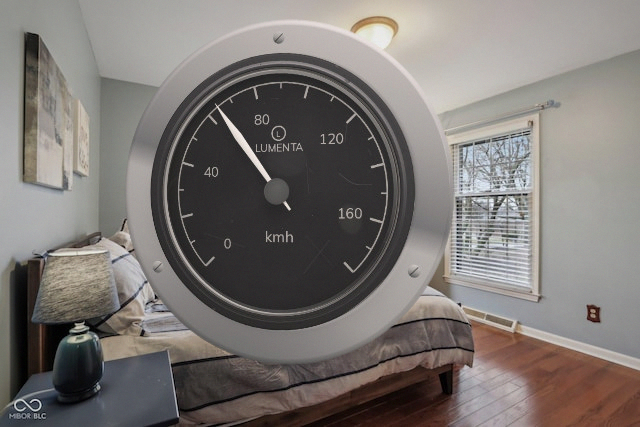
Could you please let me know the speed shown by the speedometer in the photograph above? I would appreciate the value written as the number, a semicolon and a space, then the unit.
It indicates 65; km/h
